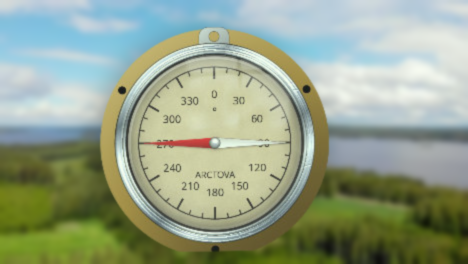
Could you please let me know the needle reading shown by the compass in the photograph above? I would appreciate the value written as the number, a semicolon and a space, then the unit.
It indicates 270; °
